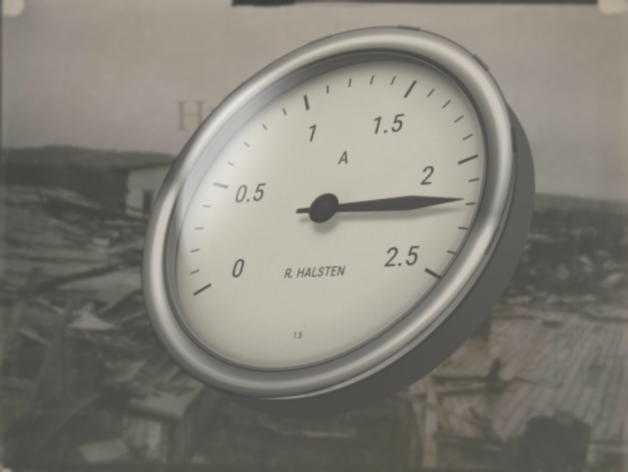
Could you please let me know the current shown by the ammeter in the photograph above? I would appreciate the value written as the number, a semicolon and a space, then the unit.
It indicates 2.2; A
